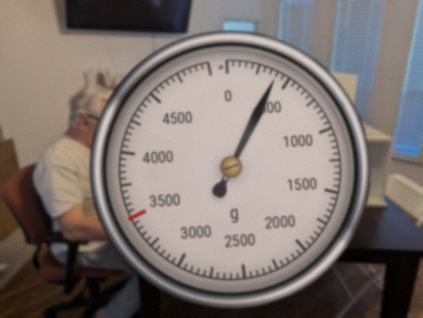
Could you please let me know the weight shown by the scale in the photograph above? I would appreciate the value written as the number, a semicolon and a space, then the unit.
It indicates 400; g
